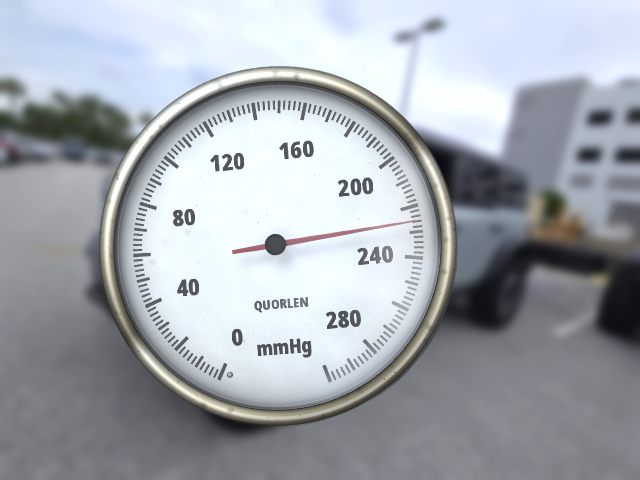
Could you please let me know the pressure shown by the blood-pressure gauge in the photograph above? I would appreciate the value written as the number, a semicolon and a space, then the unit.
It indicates 226; mmHg
